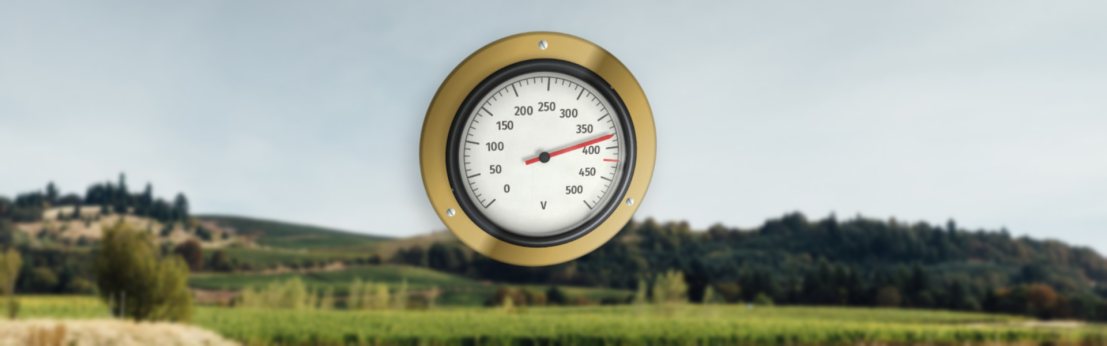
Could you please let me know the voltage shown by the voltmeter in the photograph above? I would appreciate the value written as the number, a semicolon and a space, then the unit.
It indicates 380; V
